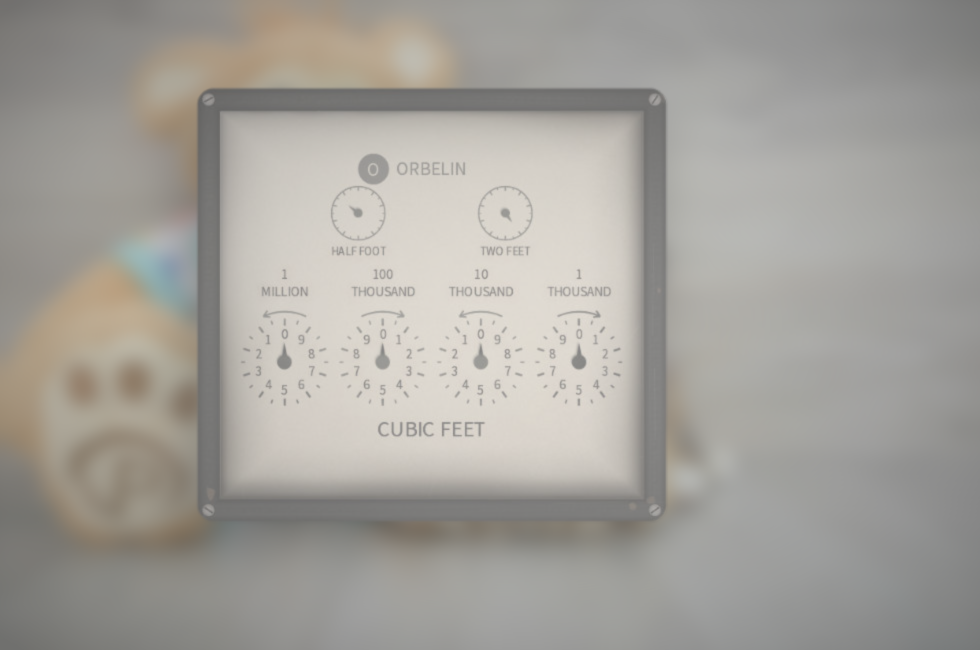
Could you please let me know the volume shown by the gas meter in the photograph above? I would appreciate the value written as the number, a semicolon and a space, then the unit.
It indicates 0; ft³
